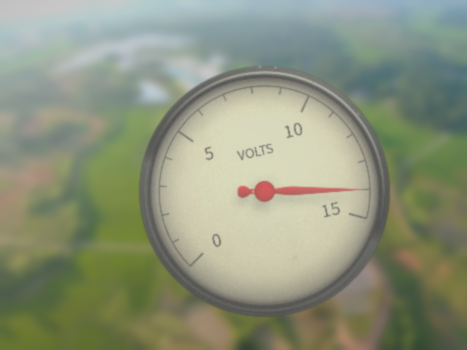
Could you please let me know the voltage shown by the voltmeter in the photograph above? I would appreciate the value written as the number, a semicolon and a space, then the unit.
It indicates 14; V
